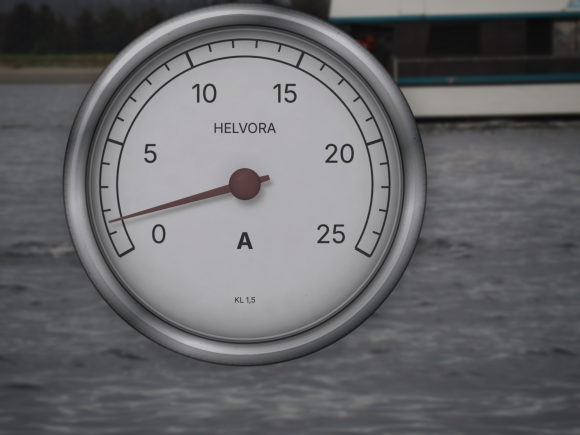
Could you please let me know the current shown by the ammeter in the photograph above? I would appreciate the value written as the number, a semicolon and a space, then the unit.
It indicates 1.5; A
